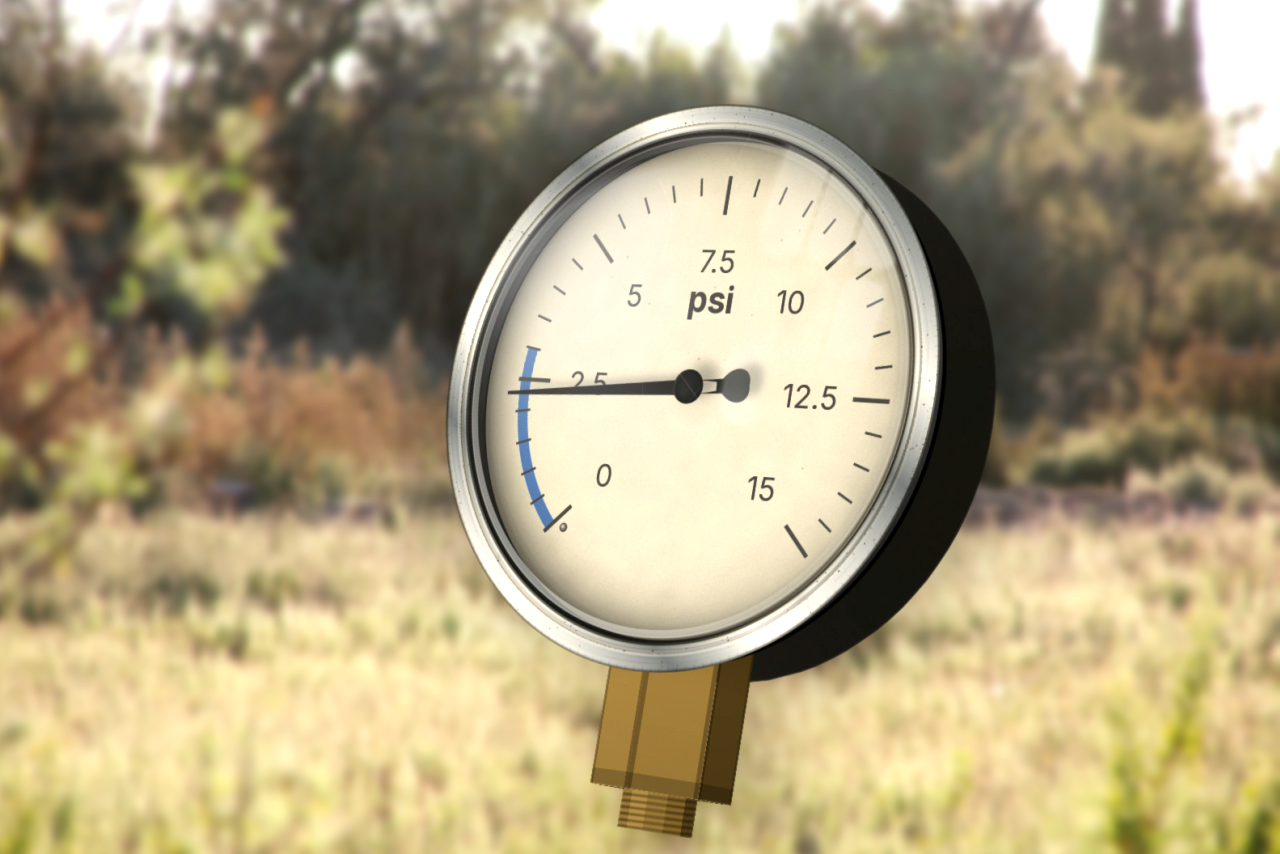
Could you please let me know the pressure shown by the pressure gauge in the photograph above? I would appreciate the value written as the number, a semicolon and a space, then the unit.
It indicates 2.25; psi
